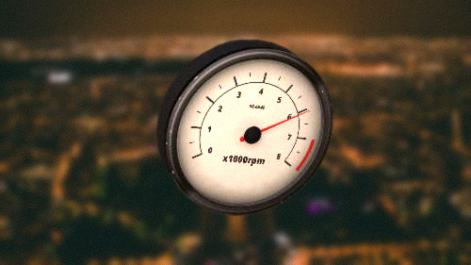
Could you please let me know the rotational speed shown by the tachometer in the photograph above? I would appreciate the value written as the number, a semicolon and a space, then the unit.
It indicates 6000; rpm
